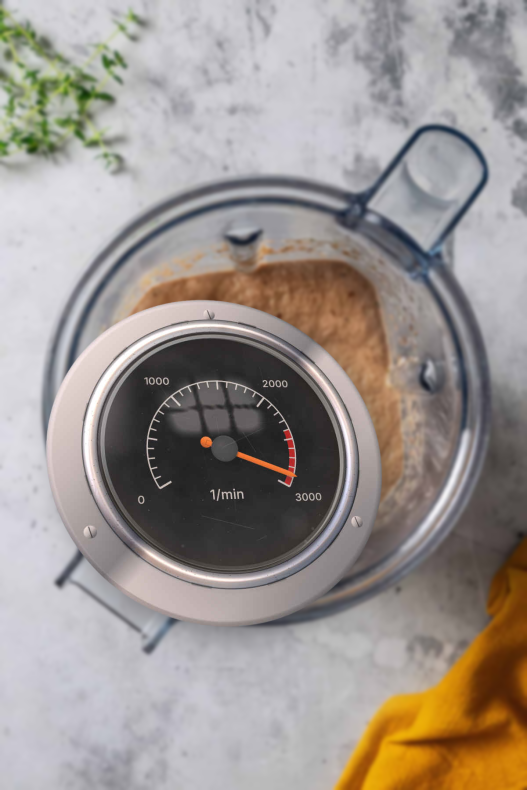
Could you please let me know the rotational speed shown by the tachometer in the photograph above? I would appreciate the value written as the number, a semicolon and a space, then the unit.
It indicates 2900; rpm
